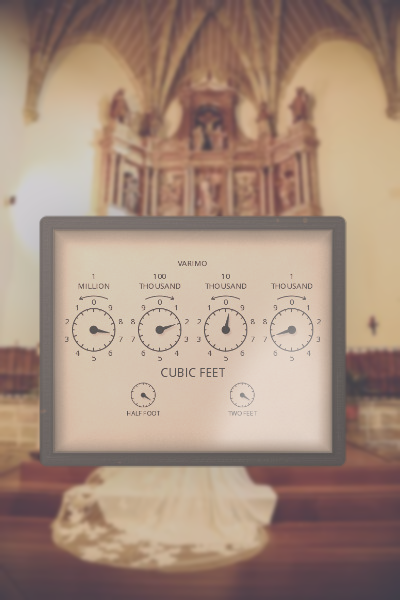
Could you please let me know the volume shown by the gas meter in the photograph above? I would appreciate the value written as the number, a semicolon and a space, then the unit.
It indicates 719700; ft³
